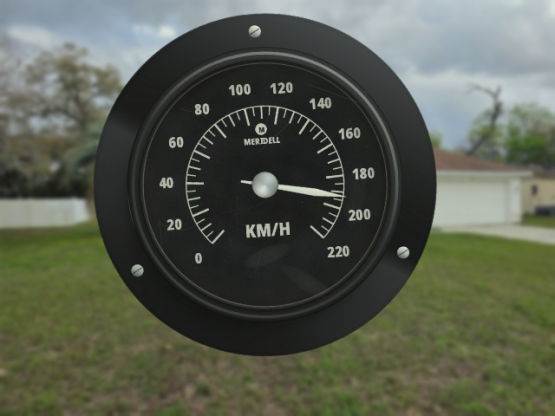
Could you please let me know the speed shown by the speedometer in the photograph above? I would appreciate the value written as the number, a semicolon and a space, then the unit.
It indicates 192.5; km/h
